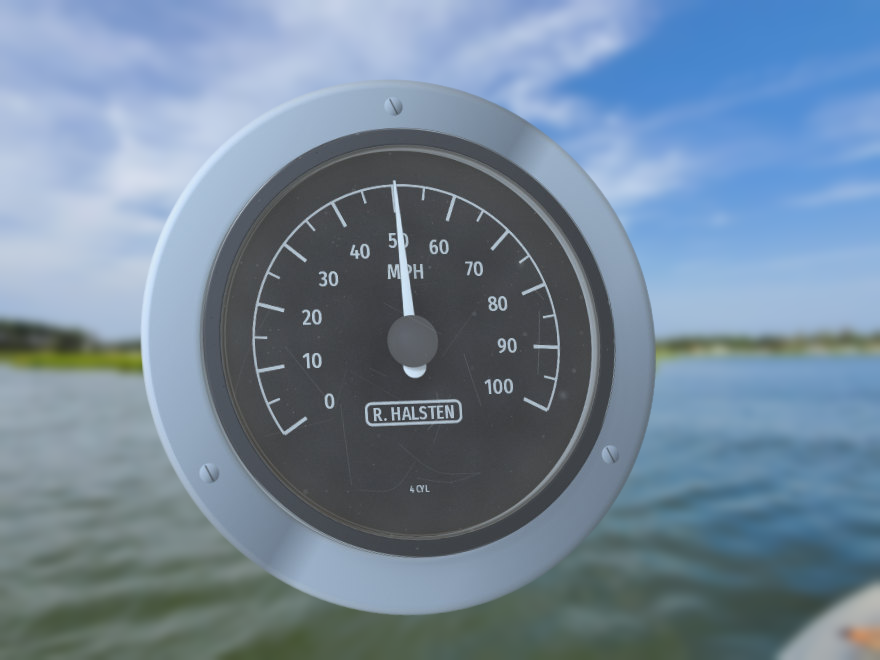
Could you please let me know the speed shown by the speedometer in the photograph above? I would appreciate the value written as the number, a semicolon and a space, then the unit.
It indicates 50; mph
